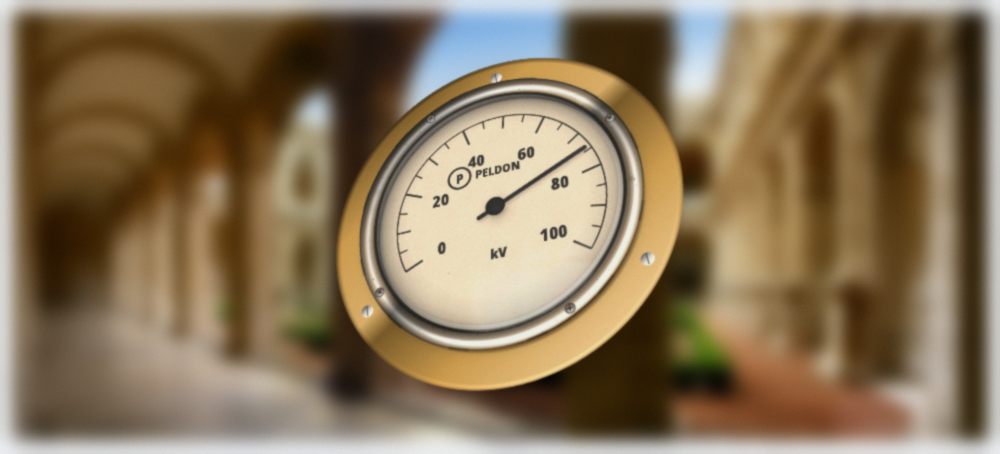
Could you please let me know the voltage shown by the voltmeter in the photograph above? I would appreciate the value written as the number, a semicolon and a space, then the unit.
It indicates 75; kV
